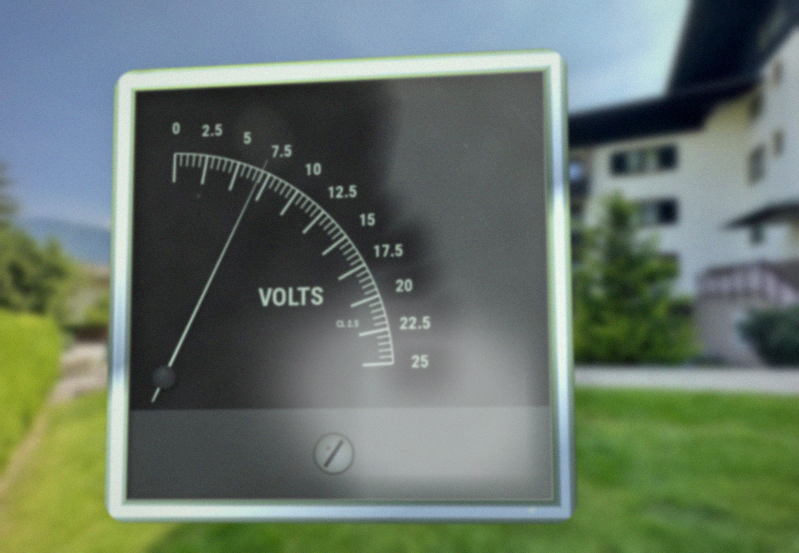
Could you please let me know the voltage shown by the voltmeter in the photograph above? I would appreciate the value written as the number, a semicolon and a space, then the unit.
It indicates 7; V
